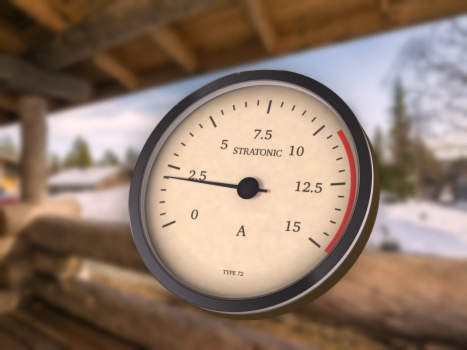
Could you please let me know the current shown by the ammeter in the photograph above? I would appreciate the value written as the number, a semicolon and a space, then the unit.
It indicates 2; A
